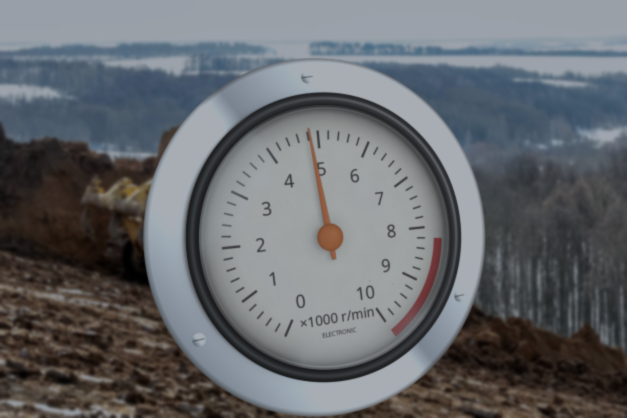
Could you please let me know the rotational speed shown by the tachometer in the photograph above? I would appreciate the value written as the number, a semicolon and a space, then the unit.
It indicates 4800; rpm
